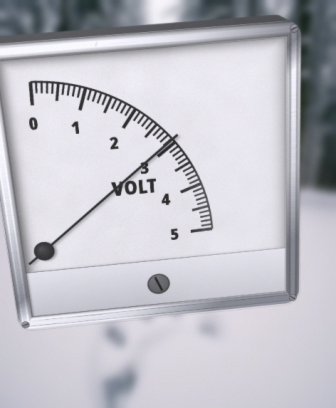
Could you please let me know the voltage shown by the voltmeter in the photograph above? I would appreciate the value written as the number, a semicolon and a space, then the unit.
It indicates 2.9; V
